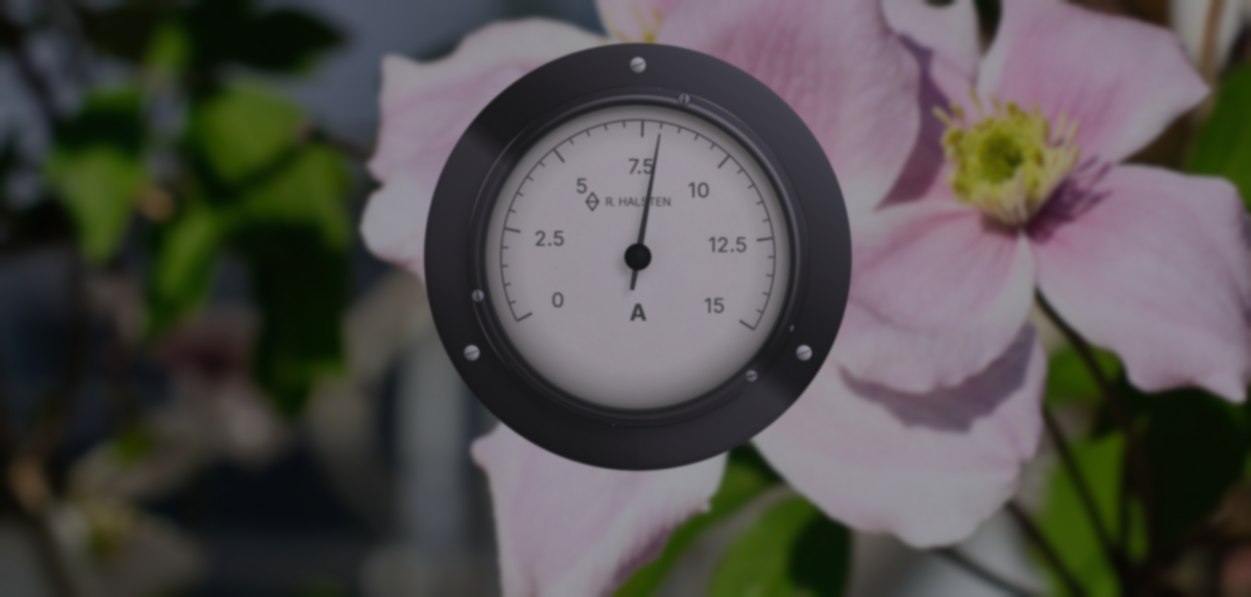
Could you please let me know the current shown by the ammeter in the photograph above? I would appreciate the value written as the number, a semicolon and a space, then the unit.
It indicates 8; A
